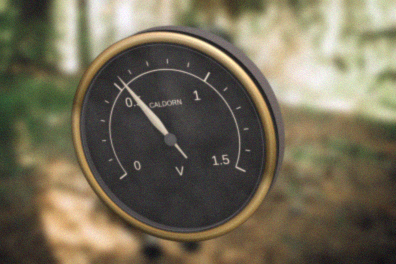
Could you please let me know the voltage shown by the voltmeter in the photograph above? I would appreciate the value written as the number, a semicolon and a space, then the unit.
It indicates 0.55; V
